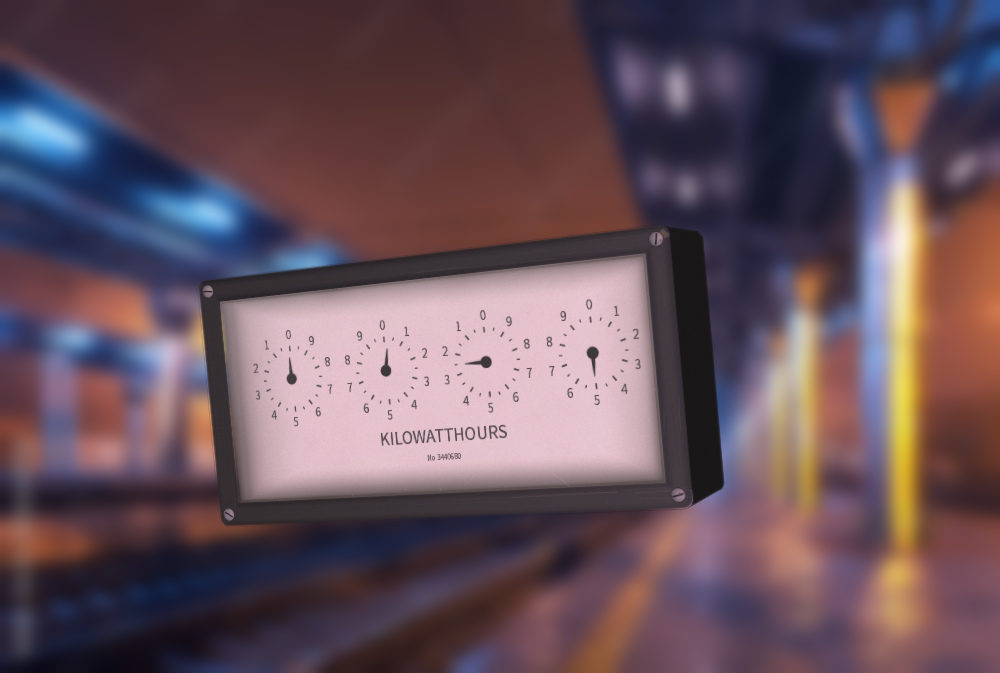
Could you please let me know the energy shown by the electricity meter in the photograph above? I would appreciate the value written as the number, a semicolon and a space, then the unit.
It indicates 25; kWh
